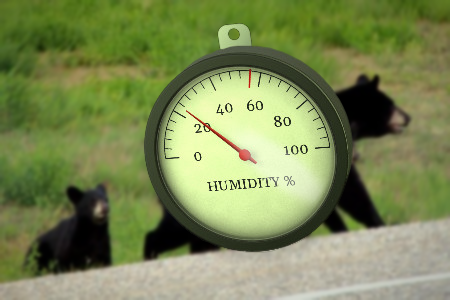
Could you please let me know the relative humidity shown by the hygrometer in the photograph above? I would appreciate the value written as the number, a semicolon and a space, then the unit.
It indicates 24; %
